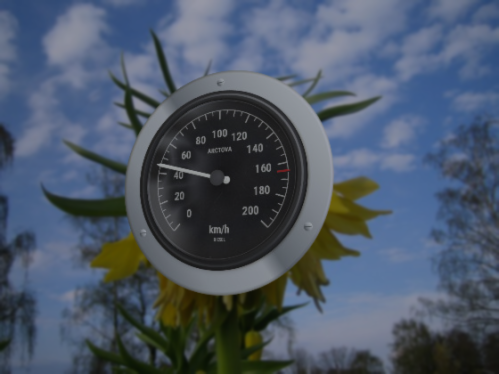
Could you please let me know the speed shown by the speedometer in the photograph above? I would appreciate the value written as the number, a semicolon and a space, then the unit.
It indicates 45; km/h
